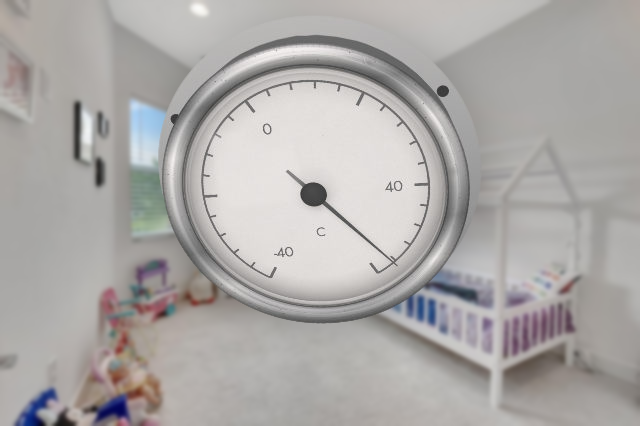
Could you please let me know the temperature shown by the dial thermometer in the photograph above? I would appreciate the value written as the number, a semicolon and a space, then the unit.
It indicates 56; °C
